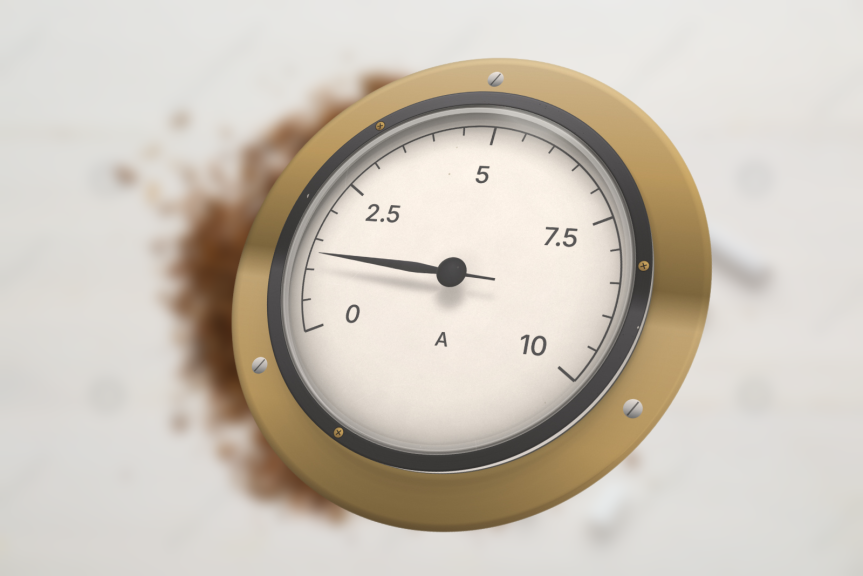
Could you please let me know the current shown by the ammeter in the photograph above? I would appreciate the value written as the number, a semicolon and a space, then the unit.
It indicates 1.25; A
